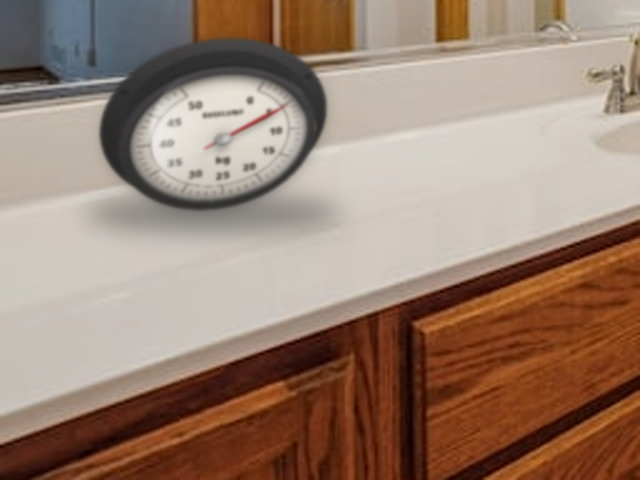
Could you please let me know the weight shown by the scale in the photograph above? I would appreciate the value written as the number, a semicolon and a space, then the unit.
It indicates 5; kg
